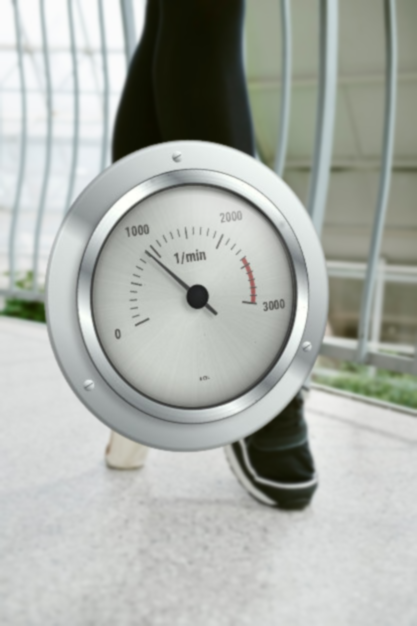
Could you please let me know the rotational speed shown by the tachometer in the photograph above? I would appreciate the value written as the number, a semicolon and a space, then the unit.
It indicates 900; rpm
